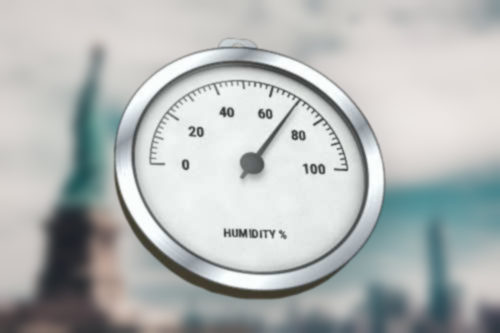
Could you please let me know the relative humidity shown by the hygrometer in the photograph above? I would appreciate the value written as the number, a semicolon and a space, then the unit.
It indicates 70; %
